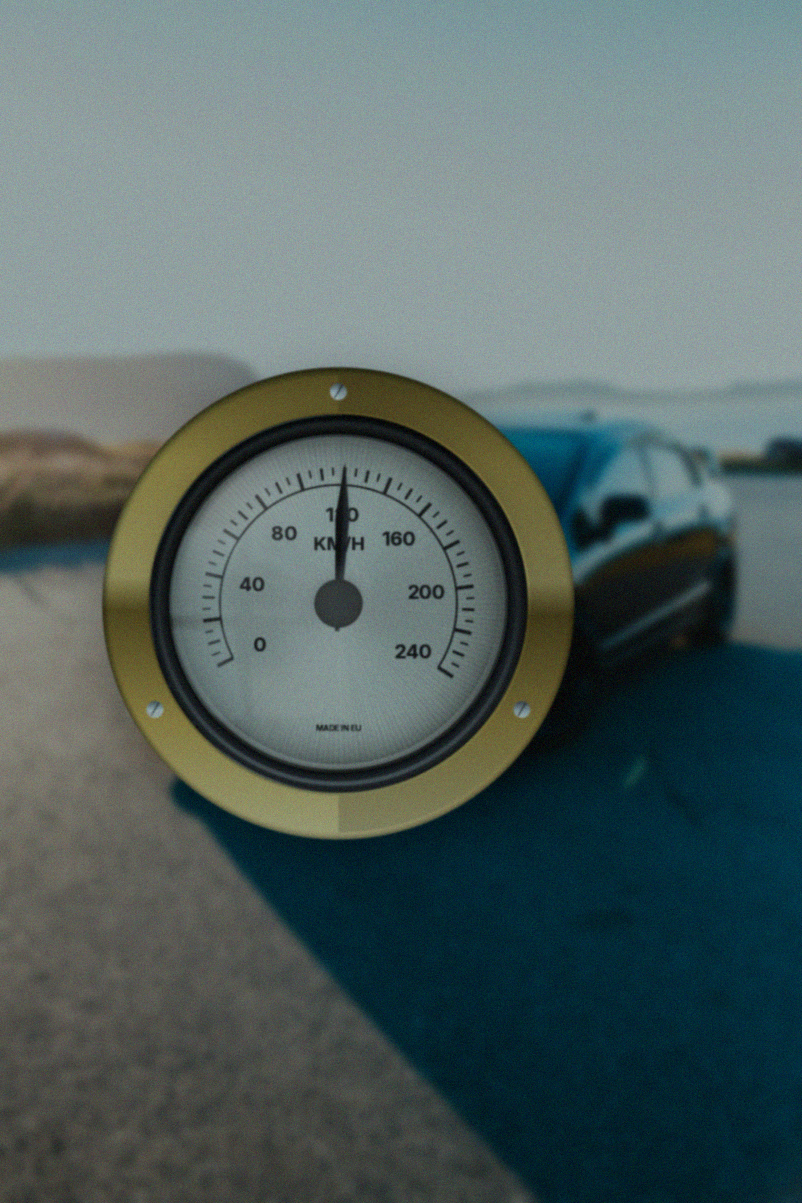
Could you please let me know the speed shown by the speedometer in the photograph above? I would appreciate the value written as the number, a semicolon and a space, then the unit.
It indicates 120; km/h
